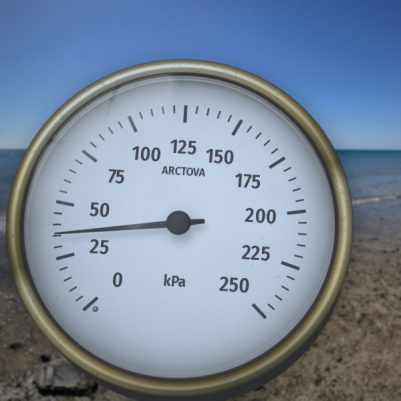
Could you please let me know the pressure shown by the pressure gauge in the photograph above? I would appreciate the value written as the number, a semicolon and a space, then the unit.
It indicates 35; kPa
